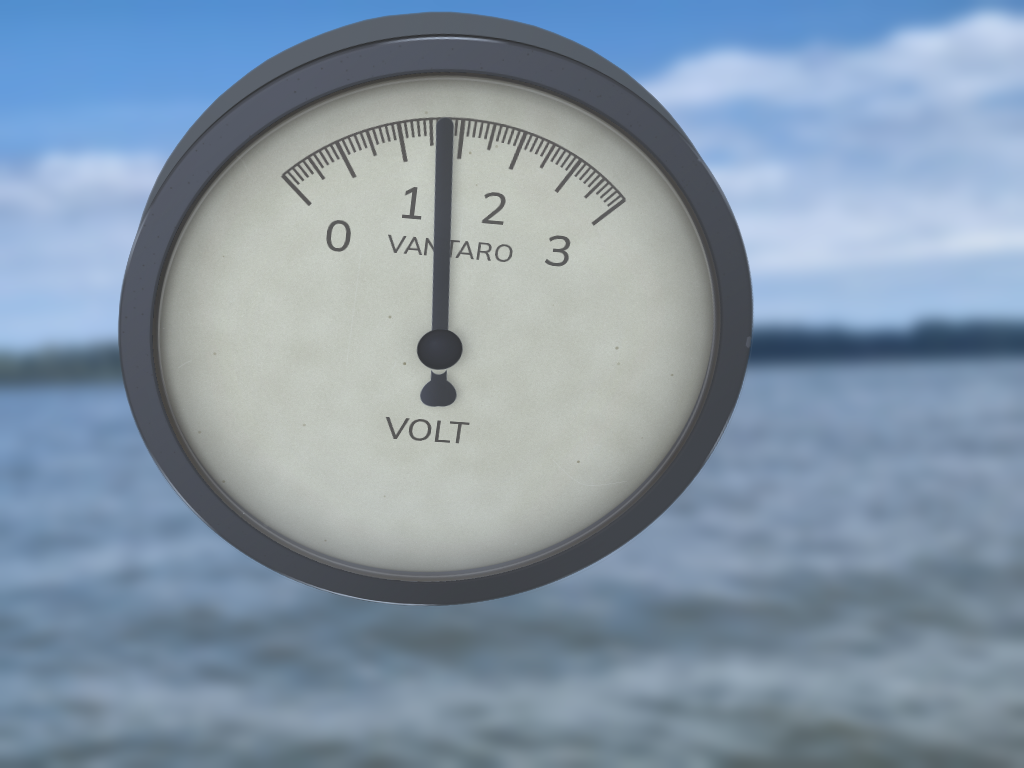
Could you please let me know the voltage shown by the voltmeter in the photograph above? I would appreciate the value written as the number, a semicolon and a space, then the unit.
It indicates 1.35; V
